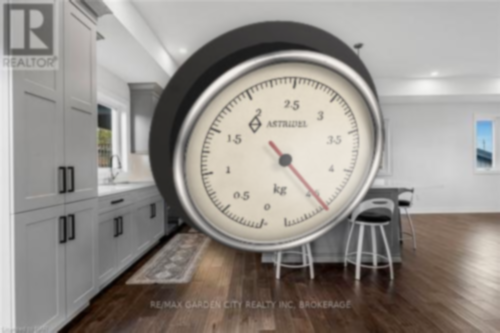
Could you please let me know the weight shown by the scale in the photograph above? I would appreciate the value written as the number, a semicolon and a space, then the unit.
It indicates 4.5; kg
